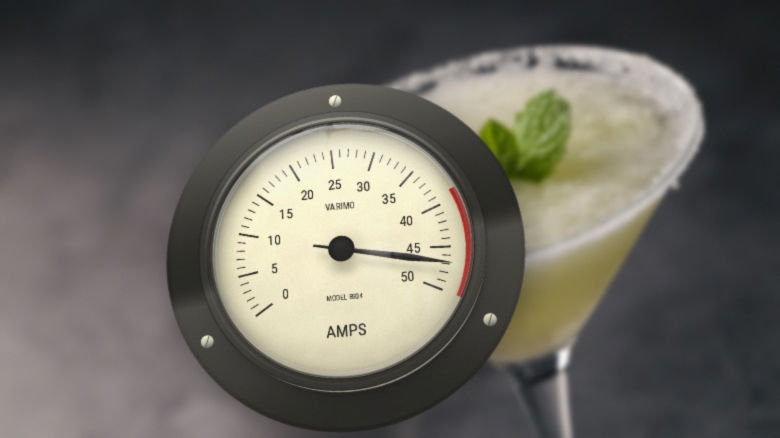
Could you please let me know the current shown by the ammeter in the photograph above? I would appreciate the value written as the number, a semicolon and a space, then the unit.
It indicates 47; A
